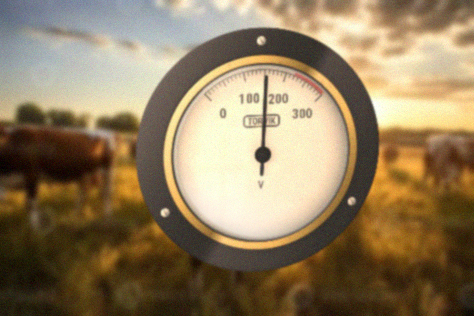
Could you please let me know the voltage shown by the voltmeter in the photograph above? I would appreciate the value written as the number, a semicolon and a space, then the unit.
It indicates 150; V
